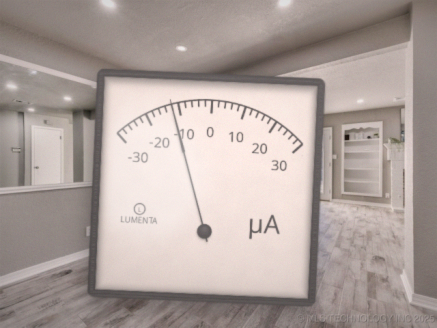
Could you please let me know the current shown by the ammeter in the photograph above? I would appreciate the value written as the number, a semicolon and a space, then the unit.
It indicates -12; µA
